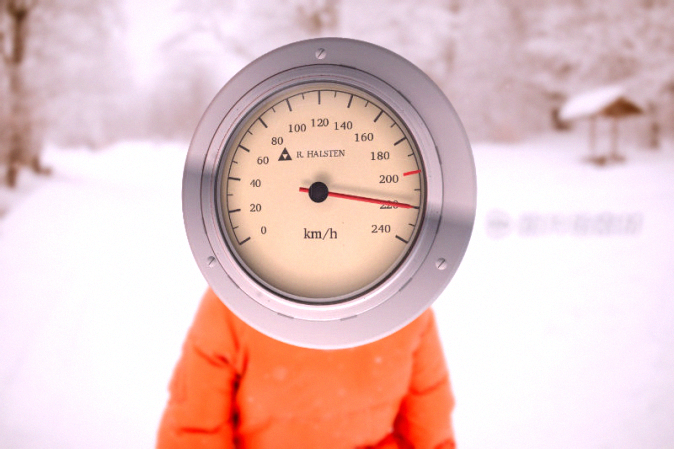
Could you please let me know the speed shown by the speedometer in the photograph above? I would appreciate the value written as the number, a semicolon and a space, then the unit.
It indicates 220; km/h
